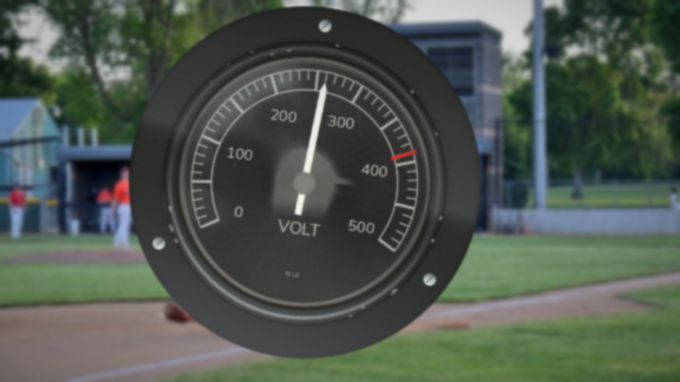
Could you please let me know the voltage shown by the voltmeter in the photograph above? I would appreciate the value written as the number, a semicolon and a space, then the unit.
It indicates 260; V
